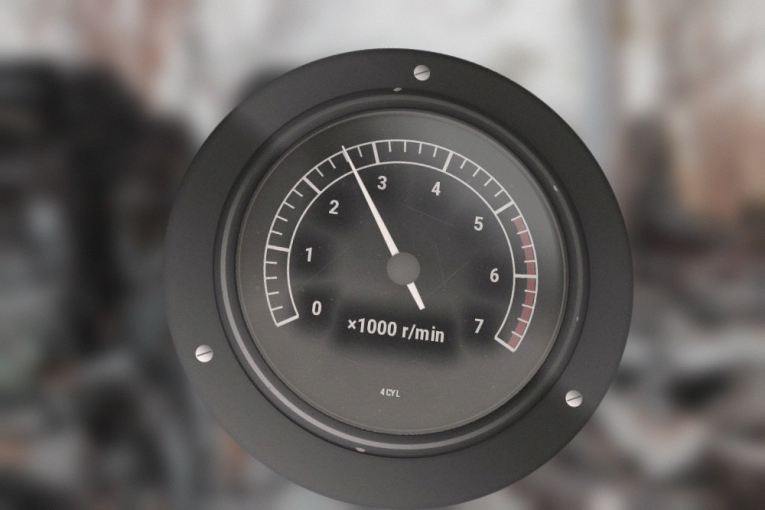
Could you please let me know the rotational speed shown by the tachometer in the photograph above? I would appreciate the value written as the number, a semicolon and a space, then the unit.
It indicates 2600; rpm
